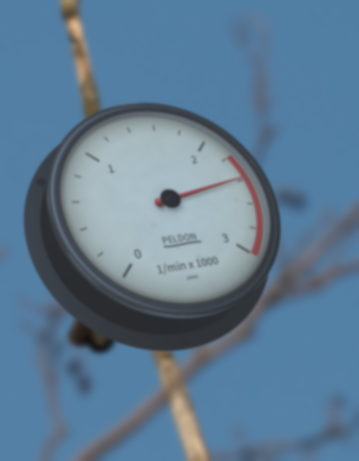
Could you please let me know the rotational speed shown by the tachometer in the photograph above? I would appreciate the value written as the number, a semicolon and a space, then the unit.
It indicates 2400; rpm
